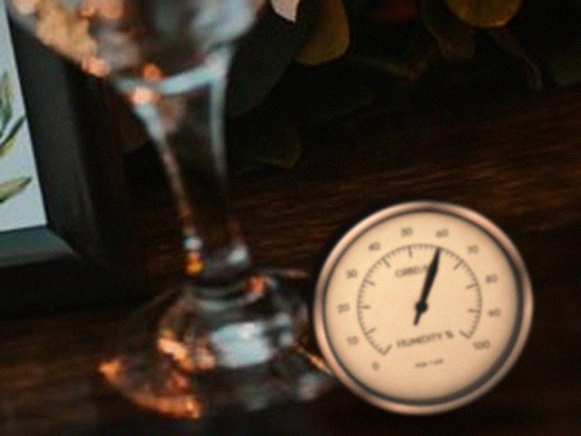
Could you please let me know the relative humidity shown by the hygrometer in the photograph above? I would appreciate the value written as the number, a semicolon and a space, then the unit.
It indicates 60; %
